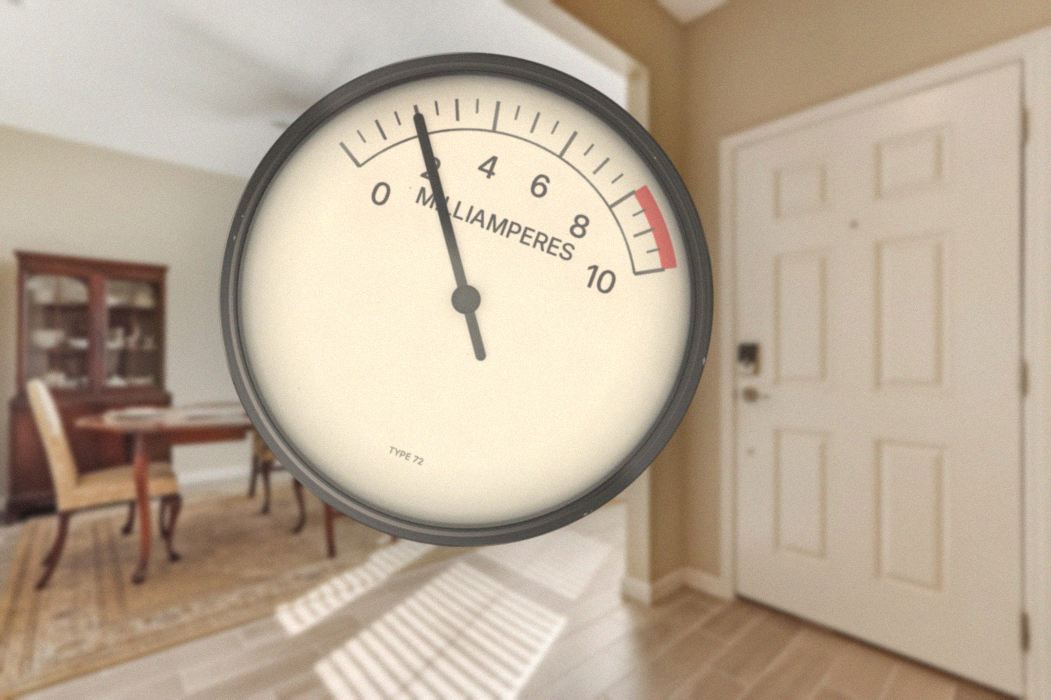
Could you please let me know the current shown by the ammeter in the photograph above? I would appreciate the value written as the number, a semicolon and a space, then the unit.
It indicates 2; mA
